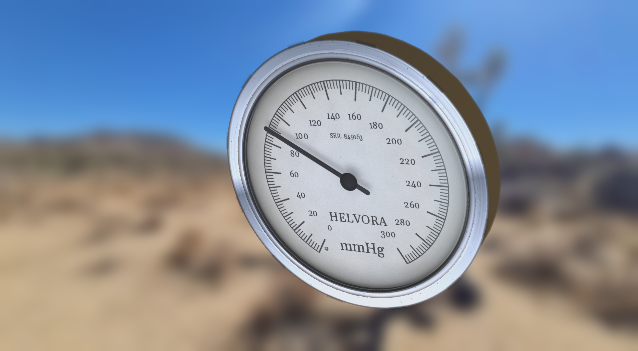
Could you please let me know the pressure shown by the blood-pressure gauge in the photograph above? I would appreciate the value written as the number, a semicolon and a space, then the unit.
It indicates 90; mmHg
